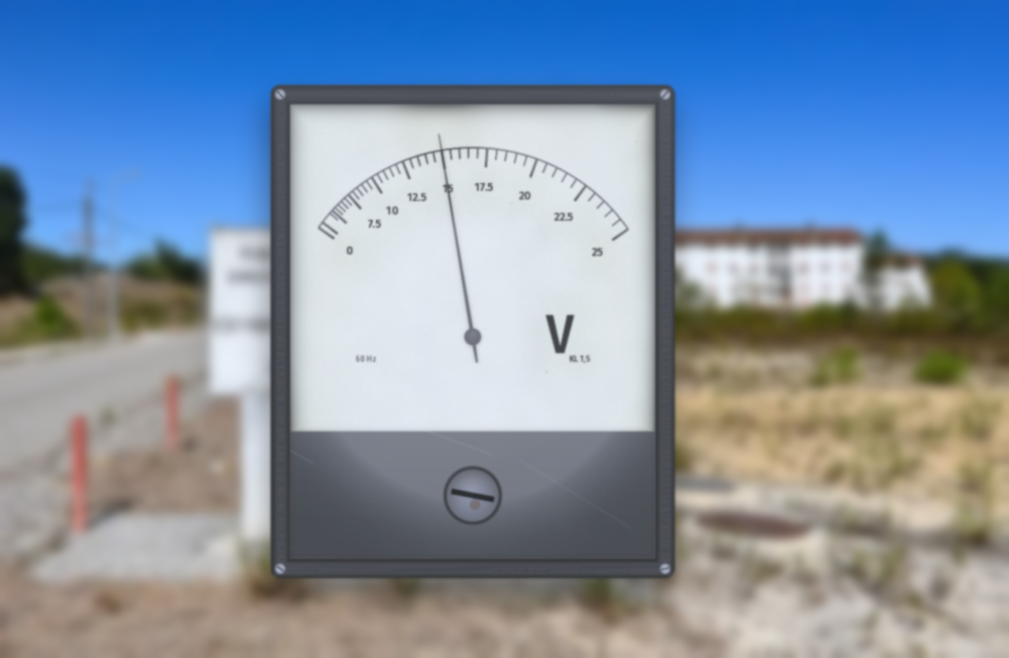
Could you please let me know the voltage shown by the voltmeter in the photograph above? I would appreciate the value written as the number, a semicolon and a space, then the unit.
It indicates 15; V
